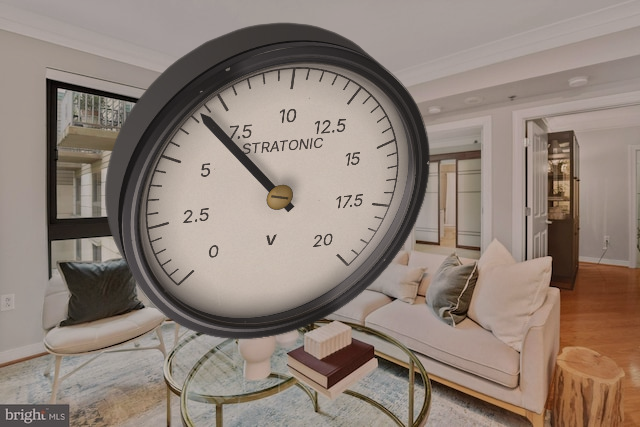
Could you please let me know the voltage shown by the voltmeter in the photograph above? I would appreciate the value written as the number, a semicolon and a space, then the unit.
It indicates 6.75; V
